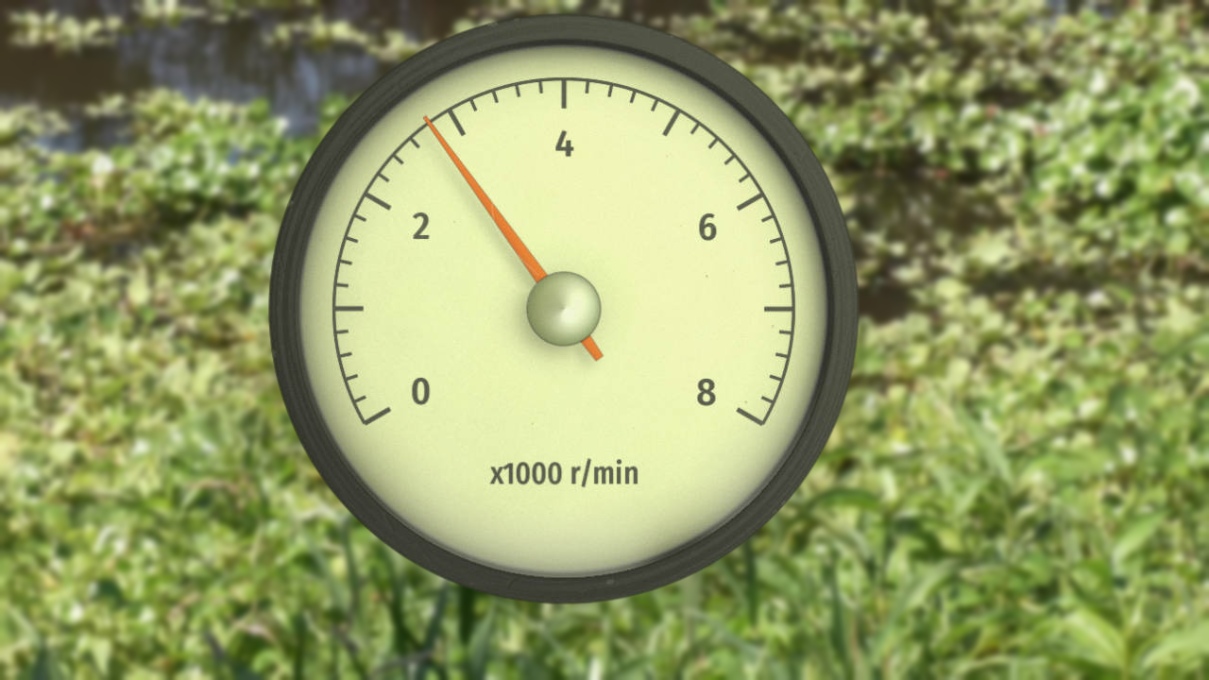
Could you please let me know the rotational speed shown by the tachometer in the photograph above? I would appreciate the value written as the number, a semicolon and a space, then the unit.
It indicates 2800; rpm
